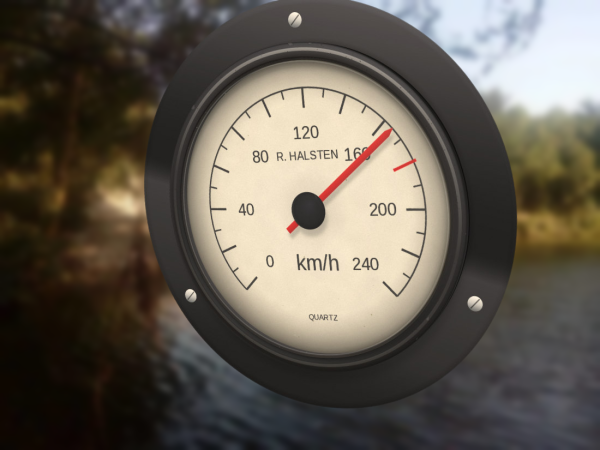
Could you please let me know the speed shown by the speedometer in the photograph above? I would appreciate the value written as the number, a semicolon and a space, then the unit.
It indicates 165; km/h
